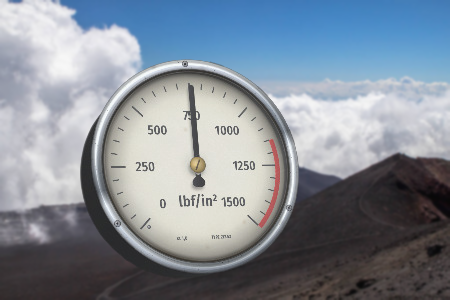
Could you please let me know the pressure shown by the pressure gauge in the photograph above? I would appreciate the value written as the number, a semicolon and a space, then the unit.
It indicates 750; psi
